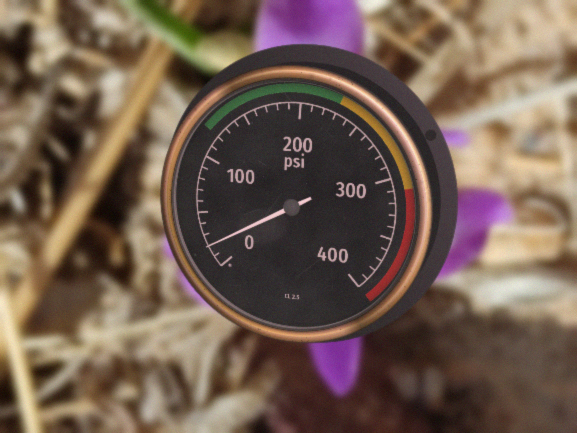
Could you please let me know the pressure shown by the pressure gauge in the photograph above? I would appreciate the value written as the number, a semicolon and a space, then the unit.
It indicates 20; psi
